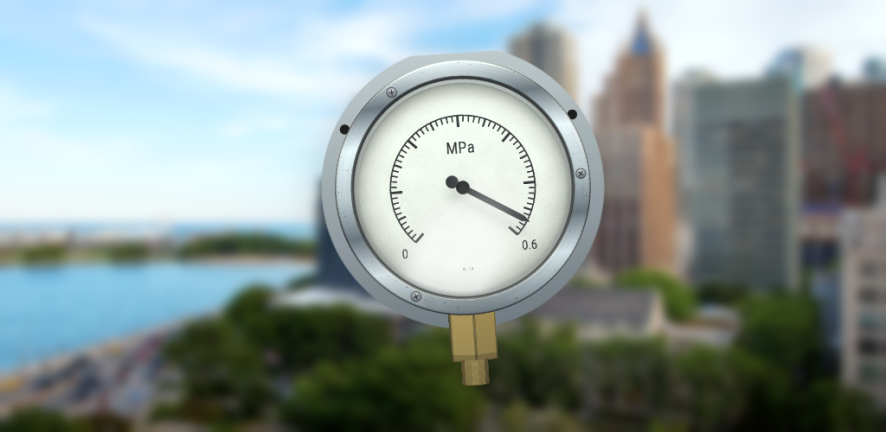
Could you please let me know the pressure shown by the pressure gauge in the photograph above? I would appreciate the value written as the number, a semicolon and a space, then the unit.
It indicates 0.57; MPa
